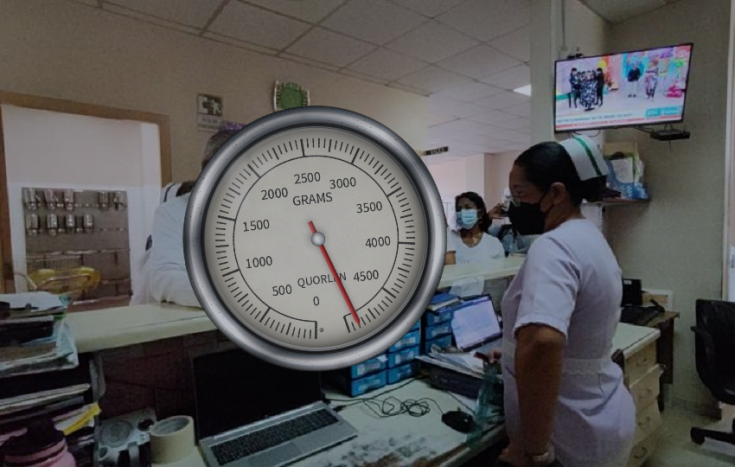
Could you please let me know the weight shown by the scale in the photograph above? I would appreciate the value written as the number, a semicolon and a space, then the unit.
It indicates 4900; g
